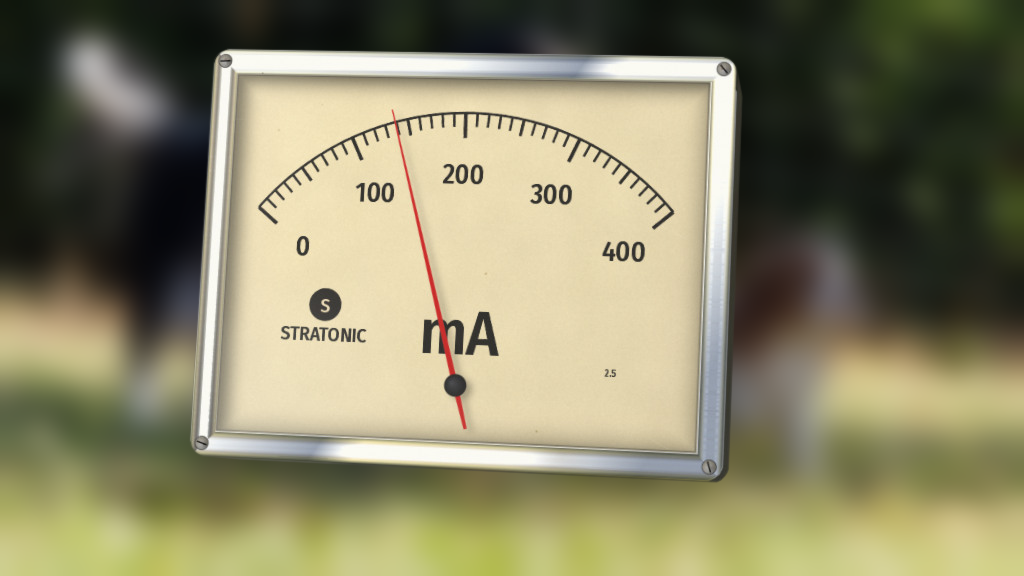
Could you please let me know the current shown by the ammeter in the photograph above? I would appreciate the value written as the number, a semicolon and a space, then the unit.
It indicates 140; mA
